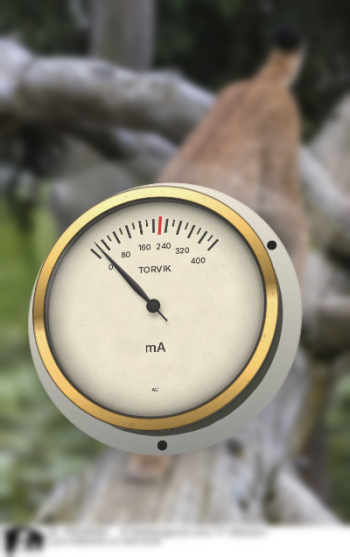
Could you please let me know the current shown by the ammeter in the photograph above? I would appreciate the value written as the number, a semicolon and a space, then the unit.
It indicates 20; mA
